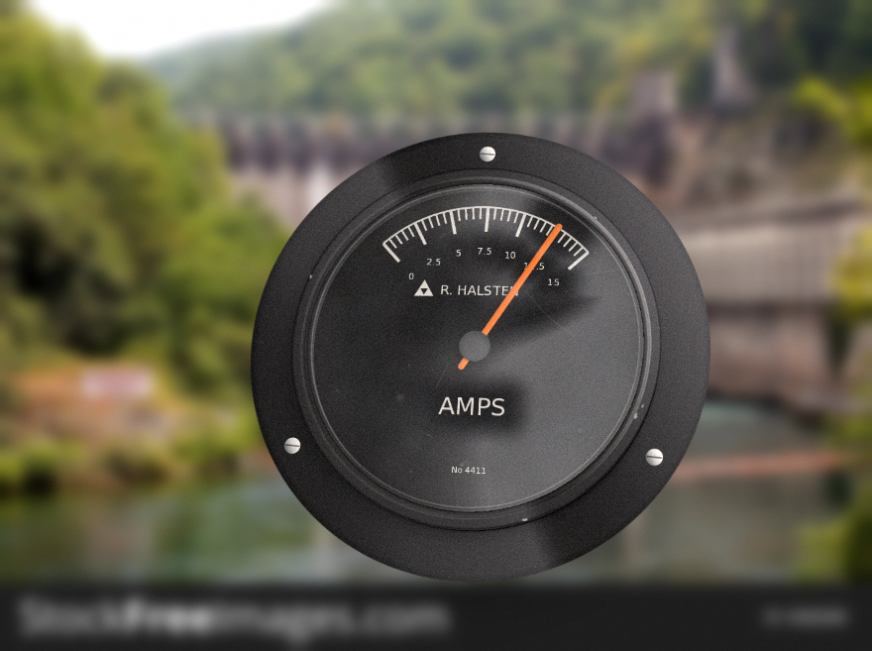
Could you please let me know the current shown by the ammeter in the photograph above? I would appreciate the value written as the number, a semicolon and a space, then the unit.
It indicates 12.5; A
